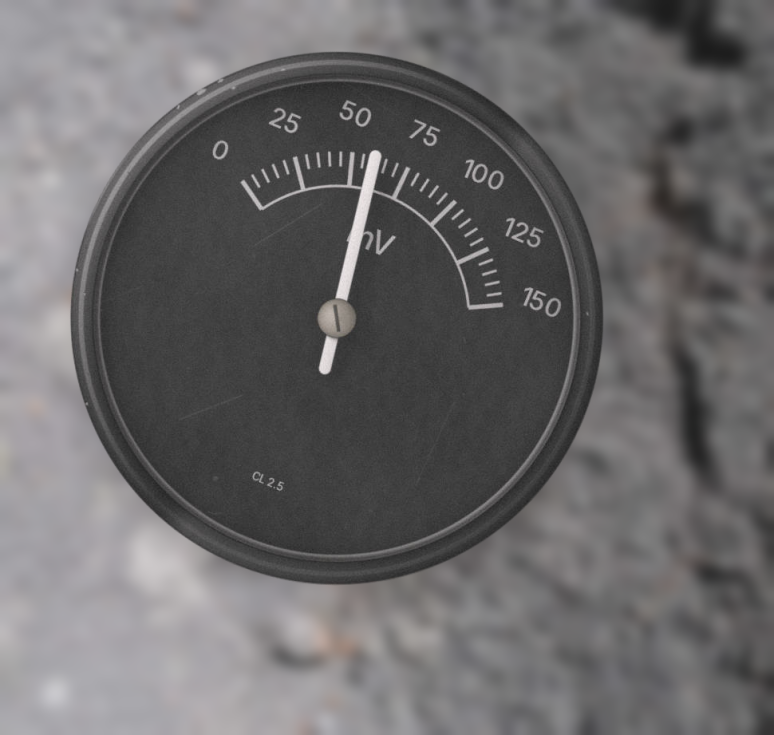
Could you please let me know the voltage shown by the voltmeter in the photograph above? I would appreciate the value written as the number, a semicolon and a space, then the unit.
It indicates 60; mV
